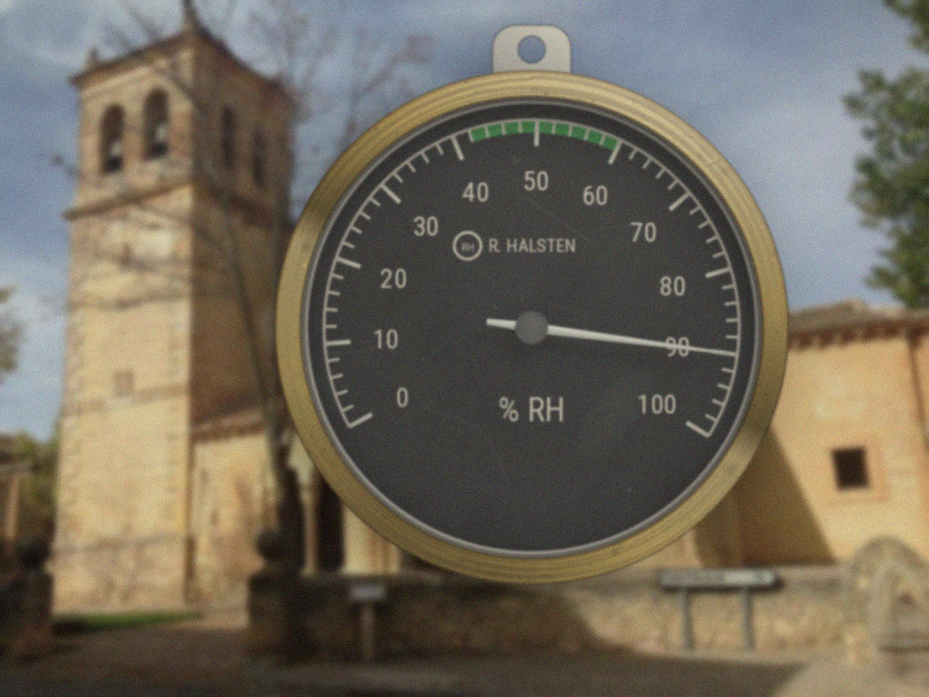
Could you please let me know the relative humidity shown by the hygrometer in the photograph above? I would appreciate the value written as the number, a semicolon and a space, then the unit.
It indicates 90; %
